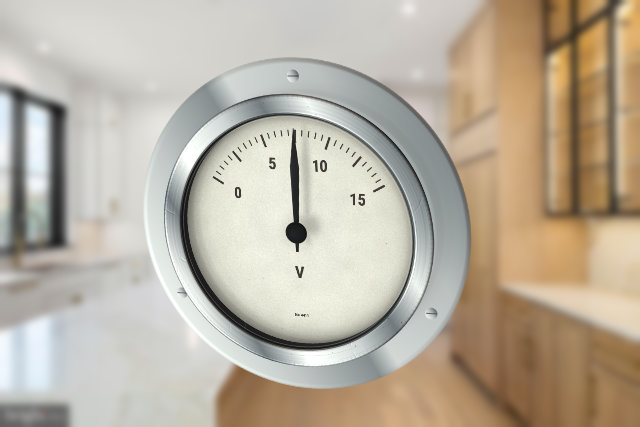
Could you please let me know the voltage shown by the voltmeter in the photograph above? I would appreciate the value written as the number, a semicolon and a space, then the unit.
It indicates 7.5; V
